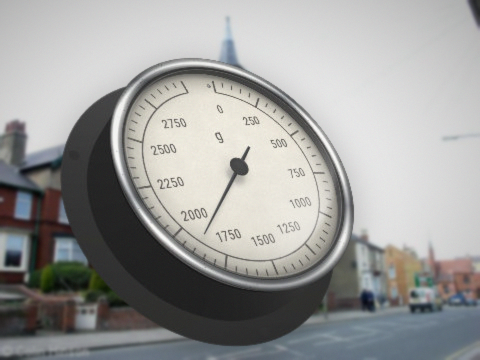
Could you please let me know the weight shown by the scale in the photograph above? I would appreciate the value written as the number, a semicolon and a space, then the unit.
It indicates 1900; g
